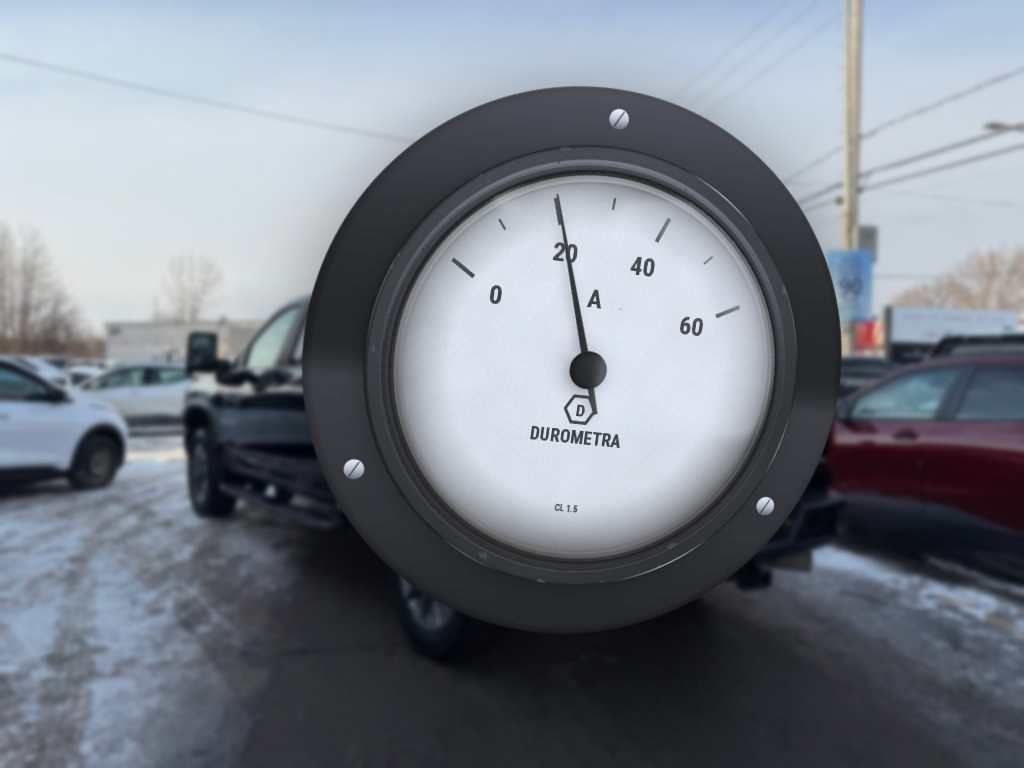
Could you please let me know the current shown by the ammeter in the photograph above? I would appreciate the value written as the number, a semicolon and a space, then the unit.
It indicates 20; A
